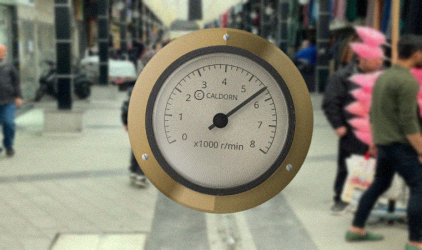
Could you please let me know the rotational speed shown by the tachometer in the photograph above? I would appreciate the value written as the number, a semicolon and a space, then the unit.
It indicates 5600; rpm
